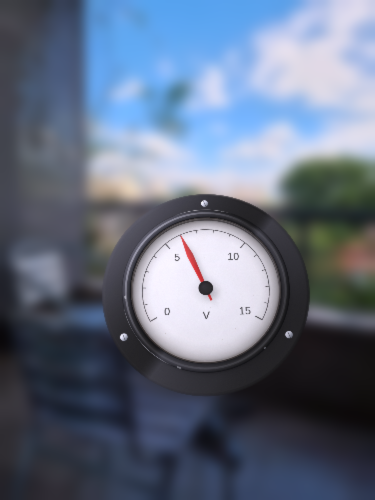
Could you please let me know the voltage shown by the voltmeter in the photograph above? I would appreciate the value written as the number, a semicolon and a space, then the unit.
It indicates 6; V
